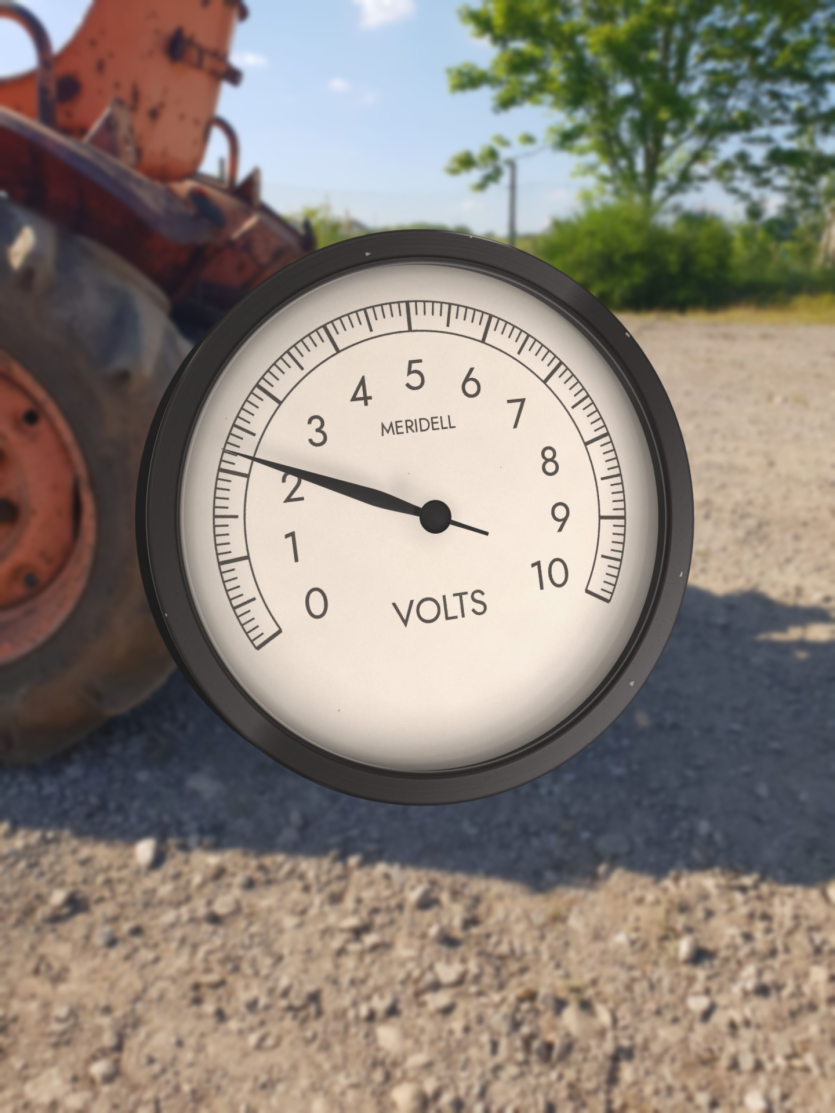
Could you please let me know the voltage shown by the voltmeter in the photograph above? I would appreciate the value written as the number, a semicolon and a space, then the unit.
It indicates 2.2; V
